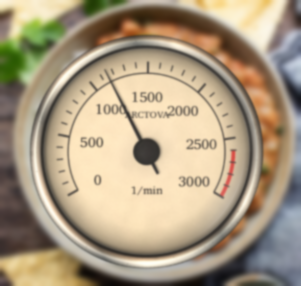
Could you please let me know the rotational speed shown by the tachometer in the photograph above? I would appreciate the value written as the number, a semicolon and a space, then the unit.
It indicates 1150; rpm
